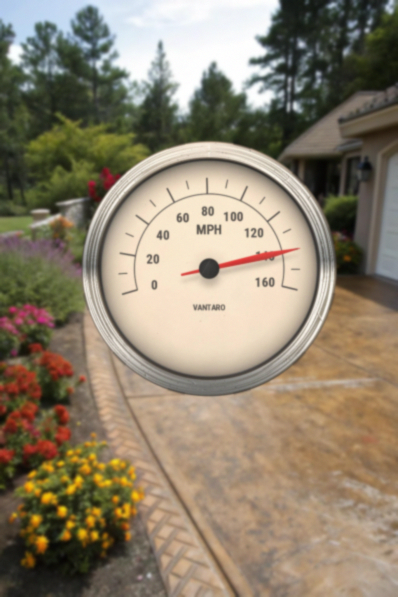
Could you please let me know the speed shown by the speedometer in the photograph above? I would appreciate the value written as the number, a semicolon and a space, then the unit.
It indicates 140; mph
